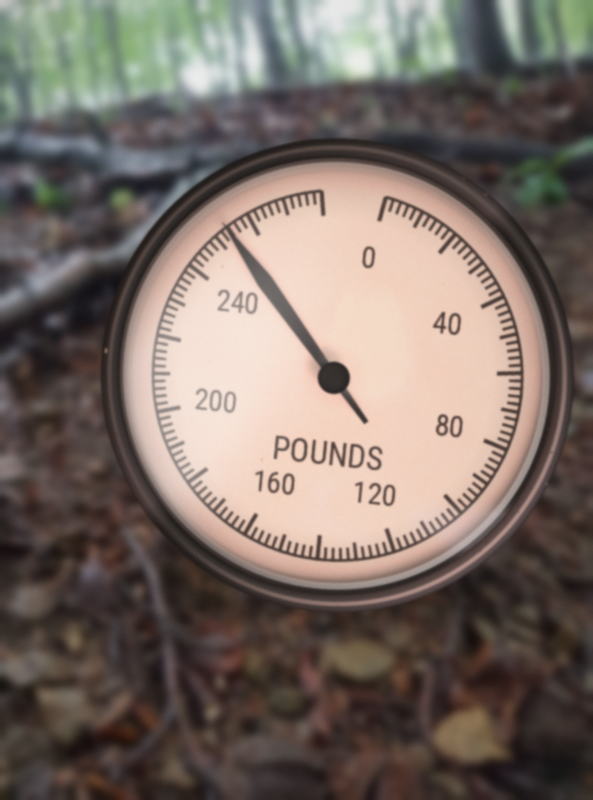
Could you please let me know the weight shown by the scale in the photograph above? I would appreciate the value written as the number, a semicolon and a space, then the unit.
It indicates 254; lb
